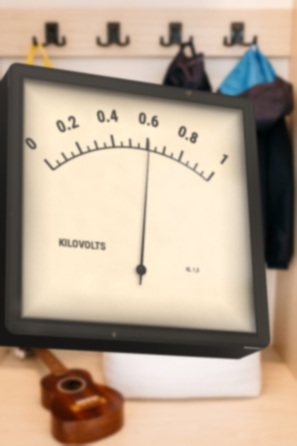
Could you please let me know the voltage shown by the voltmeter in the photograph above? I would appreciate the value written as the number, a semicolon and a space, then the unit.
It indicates 0.6; kV
